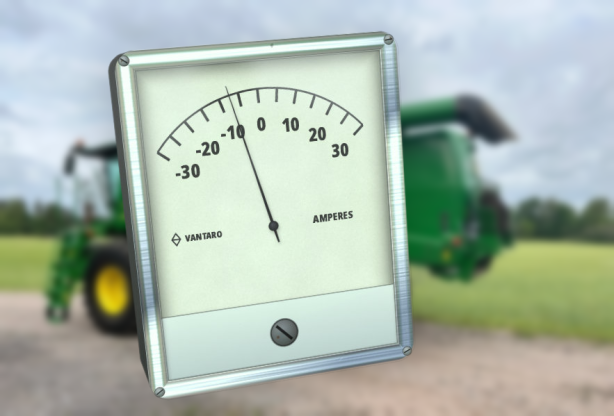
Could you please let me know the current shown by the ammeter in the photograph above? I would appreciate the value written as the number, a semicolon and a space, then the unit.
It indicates -7.5; A
